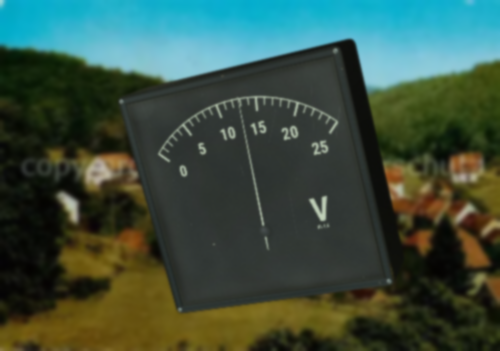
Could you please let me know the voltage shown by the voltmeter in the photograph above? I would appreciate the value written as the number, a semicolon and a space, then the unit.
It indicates 13; V
